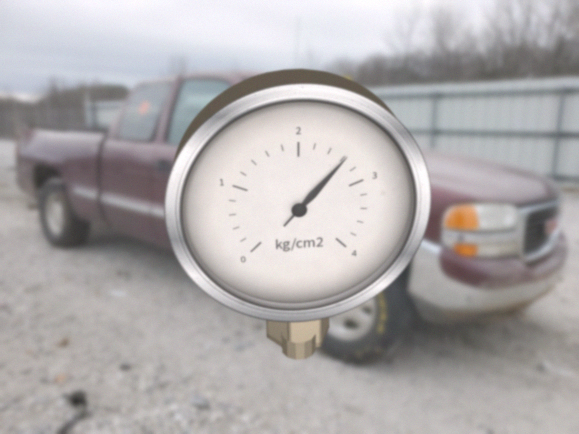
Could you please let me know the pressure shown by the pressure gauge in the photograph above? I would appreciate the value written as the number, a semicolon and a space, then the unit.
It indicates 2.6; kg/cm²
